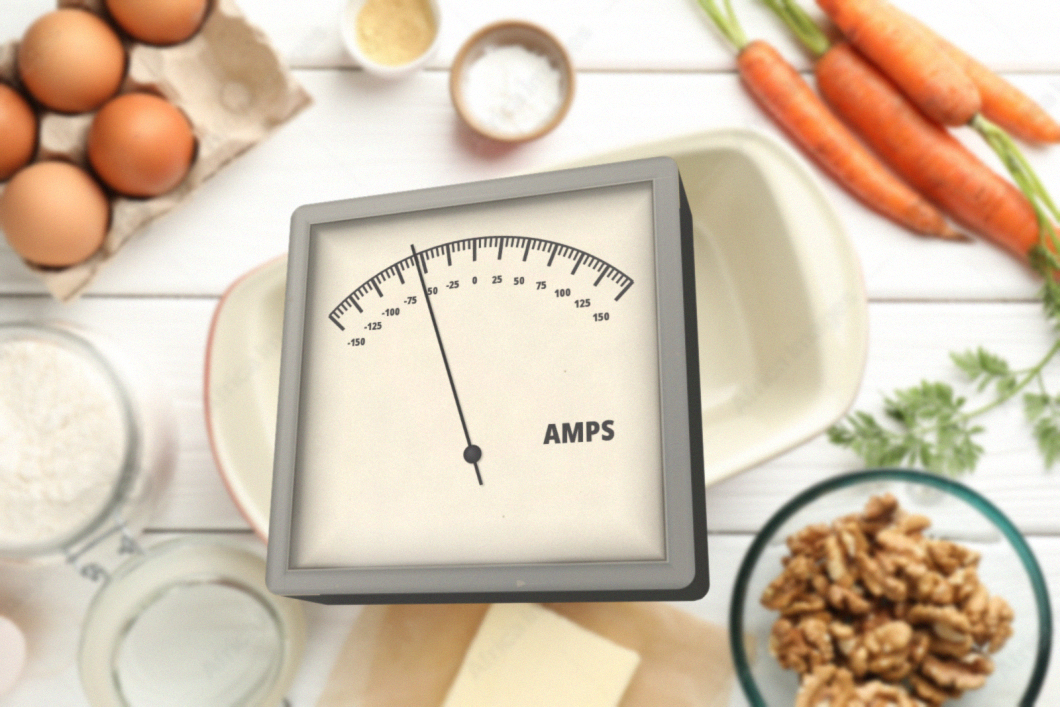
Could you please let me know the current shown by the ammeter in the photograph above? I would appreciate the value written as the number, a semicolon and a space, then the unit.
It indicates -55; A
